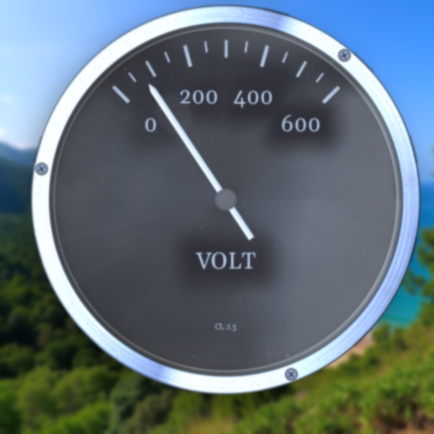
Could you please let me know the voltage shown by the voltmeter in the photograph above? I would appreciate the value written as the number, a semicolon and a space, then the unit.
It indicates 75; V
